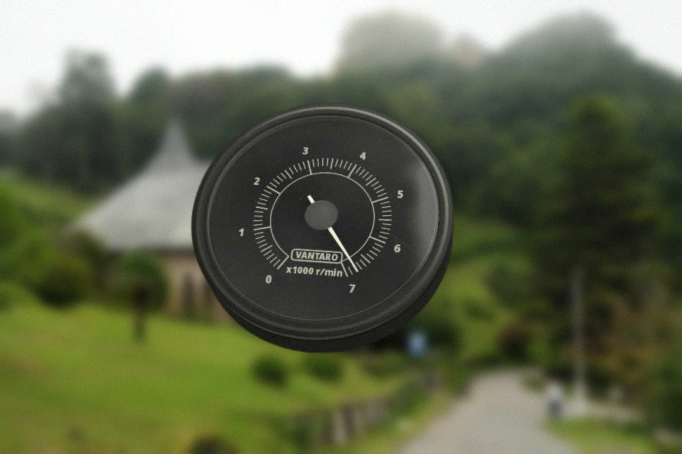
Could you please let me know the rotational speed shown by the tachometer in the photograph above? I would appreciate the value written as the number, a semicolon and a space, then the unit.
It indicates 6800; rpm
